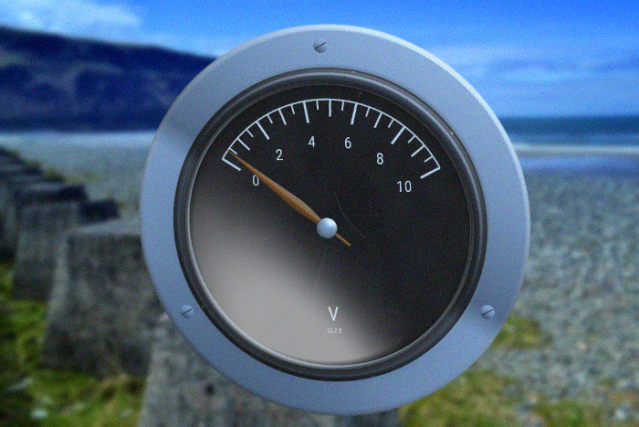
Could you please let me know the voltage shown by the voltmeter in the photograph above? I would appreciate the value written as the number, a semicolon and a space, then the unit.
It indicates 0.5; V
